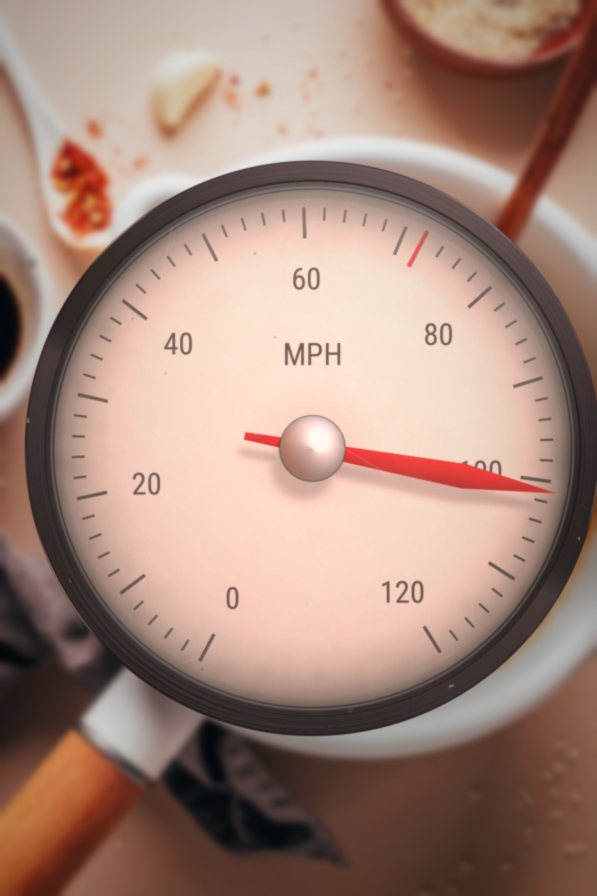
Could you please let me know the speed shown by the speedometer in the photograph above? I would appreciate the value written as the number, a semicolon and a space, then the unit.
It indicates 101; mph
